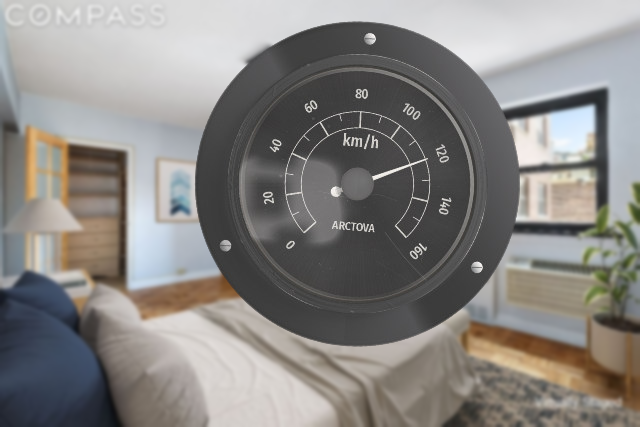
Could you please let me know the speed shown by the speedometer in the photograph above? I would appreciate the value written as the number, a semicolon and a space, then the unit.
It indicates 120; km/h
